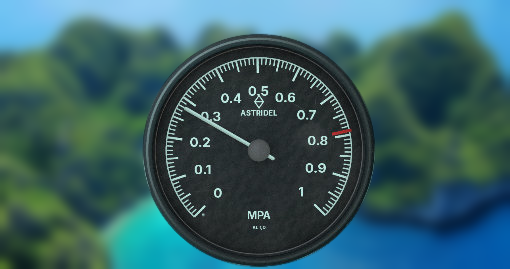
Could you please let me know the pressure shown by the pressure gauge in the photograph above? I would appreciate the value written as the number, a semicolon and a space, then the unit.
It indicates 0.28; MPa
